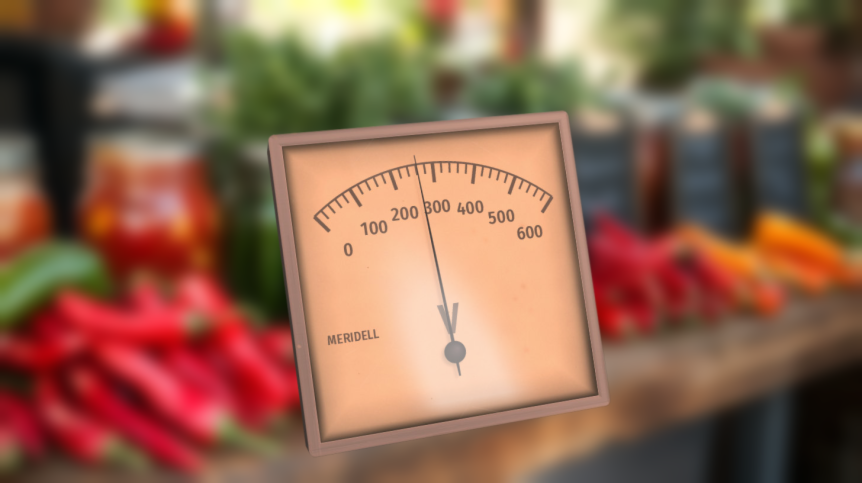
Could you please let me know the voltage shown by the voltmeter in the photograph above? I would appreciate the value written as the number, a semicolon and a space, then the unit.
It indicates 260; V
